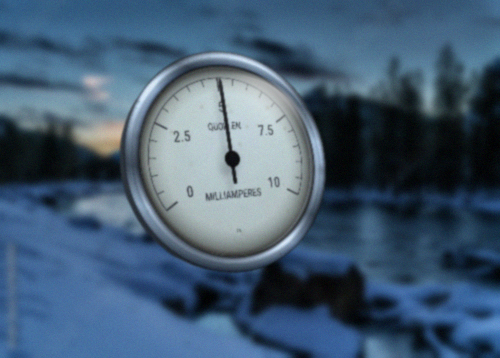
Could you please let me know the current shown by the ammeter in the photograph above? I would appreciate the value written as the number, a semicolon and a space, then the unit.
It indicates 5; mA
